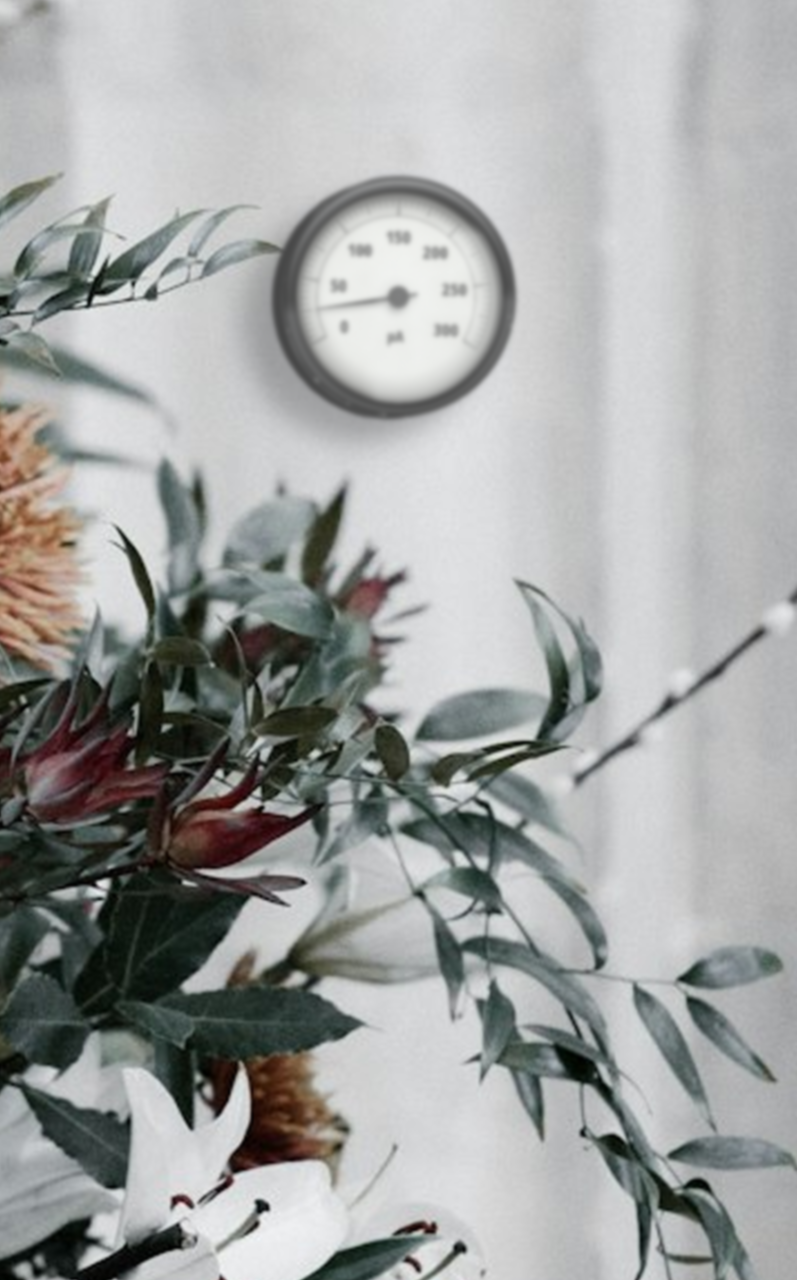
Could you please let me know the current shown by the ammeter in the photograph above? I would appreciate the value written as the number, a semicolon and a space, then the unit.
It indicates 25; µA
